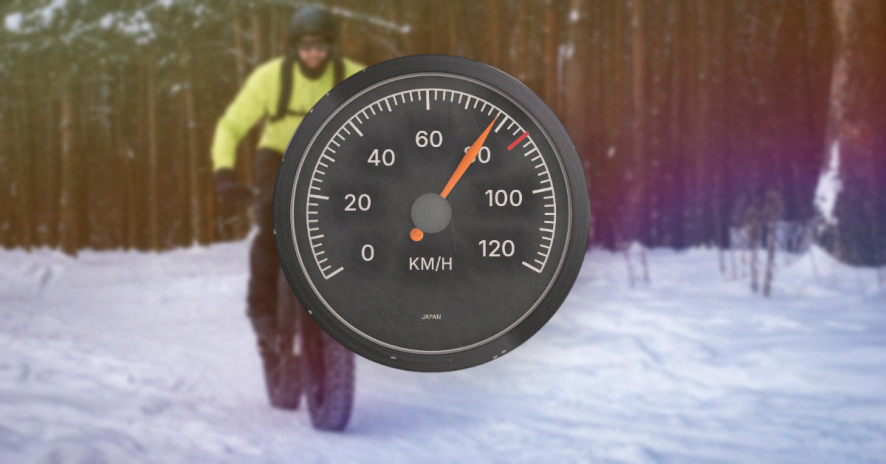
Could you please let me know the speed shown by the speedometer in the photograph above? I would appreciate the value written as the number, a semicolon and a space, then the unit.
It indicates 78; km/h
